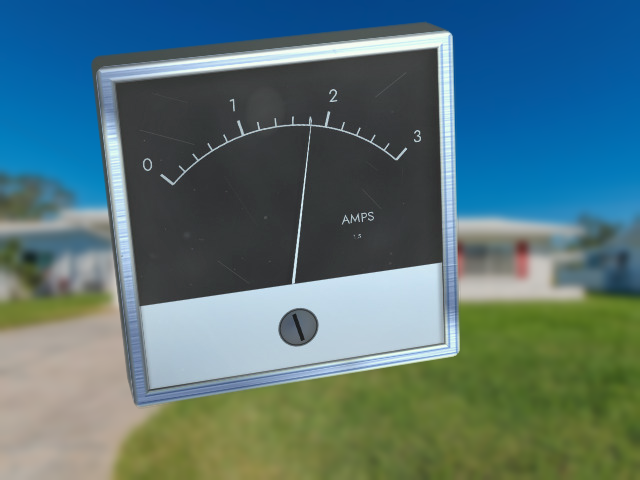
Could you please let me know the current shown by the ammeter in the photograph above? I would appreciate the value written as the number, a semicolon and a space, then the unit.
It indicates 1.8; A
